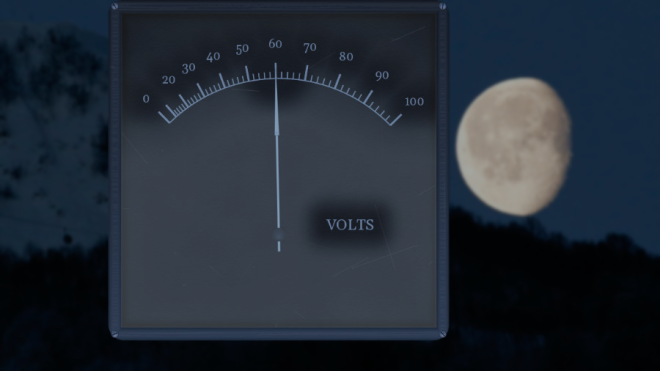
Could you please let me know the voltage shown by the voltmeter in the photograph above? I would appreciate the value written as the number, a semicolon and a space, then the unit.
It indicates 60; V
